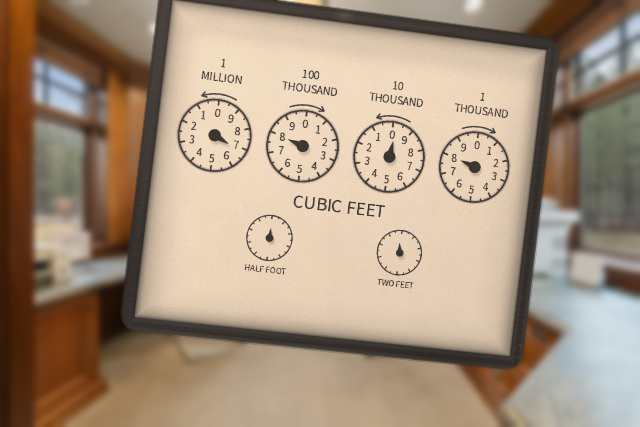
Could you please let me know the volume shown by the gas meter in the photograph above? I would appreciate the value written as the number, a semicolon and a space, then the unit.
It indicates 679800; ft³
